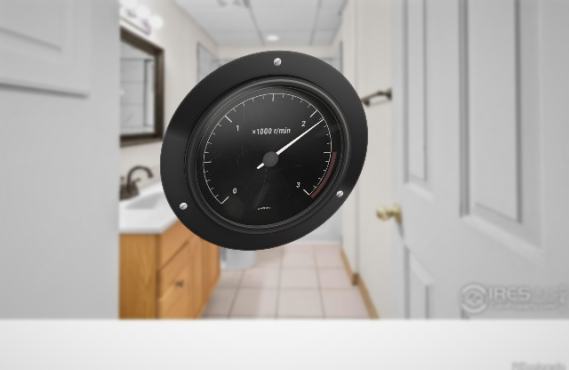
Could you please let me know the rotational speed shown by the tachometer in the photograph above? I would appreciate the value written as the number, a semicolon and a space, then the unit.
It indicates 2100; rpm
